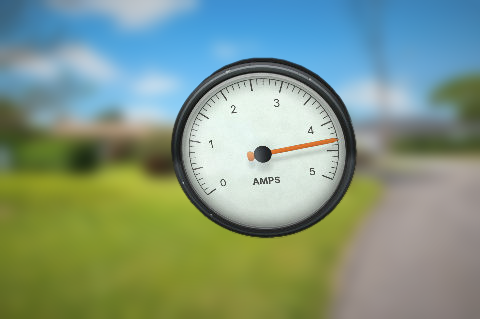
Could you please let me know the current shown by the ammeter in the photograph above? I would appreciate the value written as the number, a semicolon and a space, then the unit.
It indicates 4.3; A
